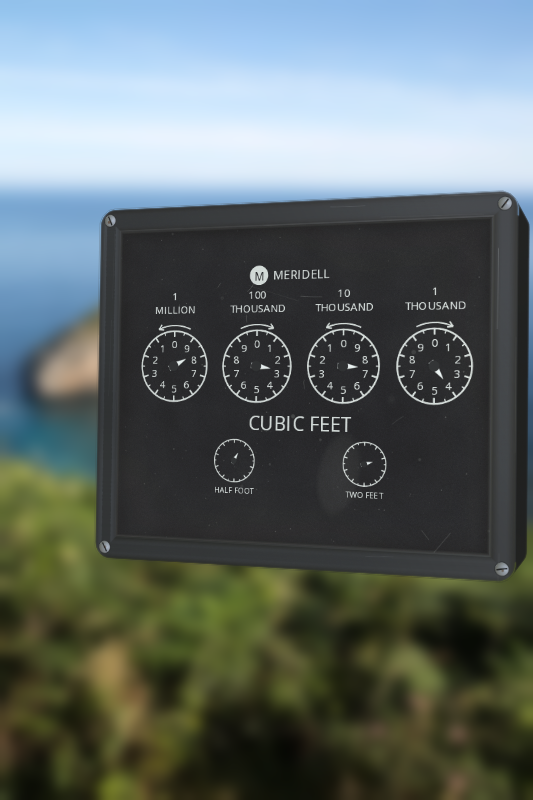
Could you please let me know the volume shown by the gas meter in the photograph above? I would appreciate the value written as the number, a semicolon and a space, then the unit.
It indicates 827400; ft³
